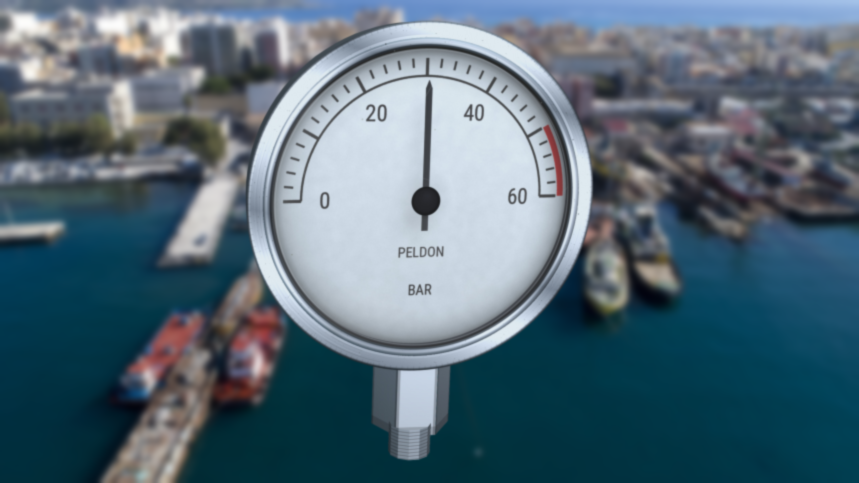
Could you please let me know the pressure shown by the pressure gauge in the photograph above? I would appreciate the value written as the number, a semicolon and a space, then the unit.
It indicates 30; bar
